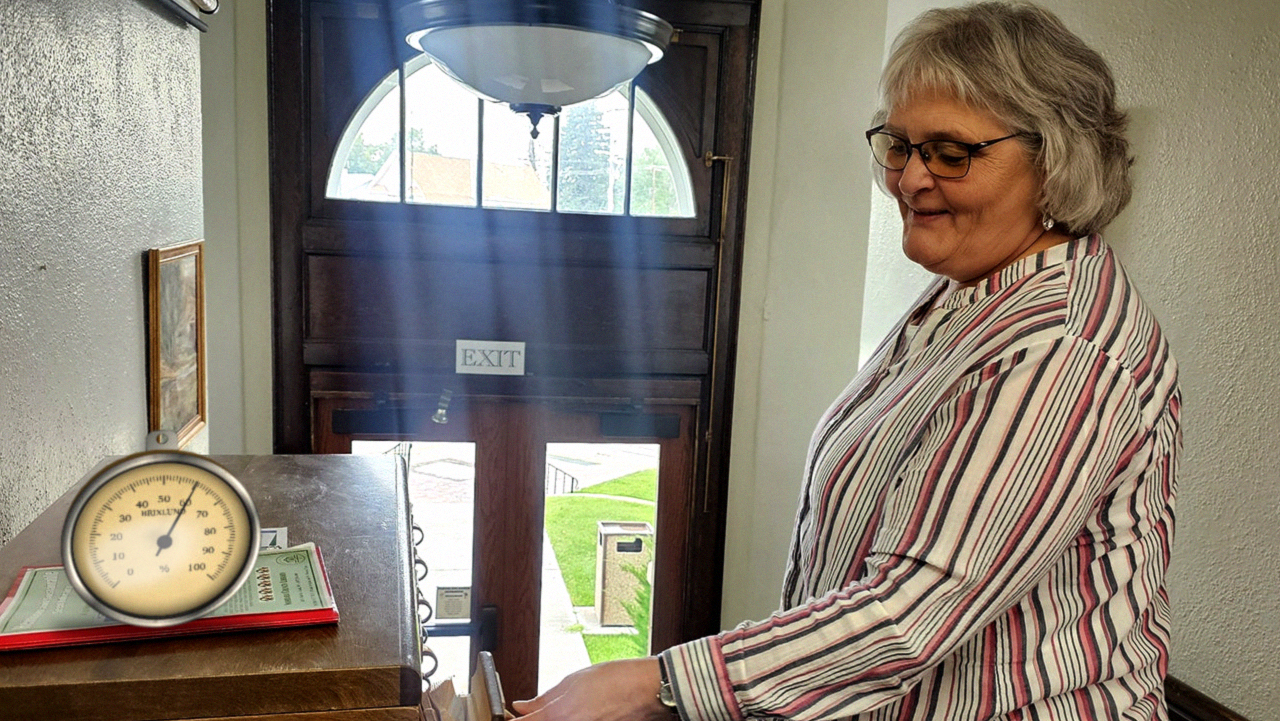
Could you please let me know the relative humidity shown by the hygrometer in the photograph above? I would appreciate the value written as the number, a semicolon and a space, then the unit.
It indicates 60; %
